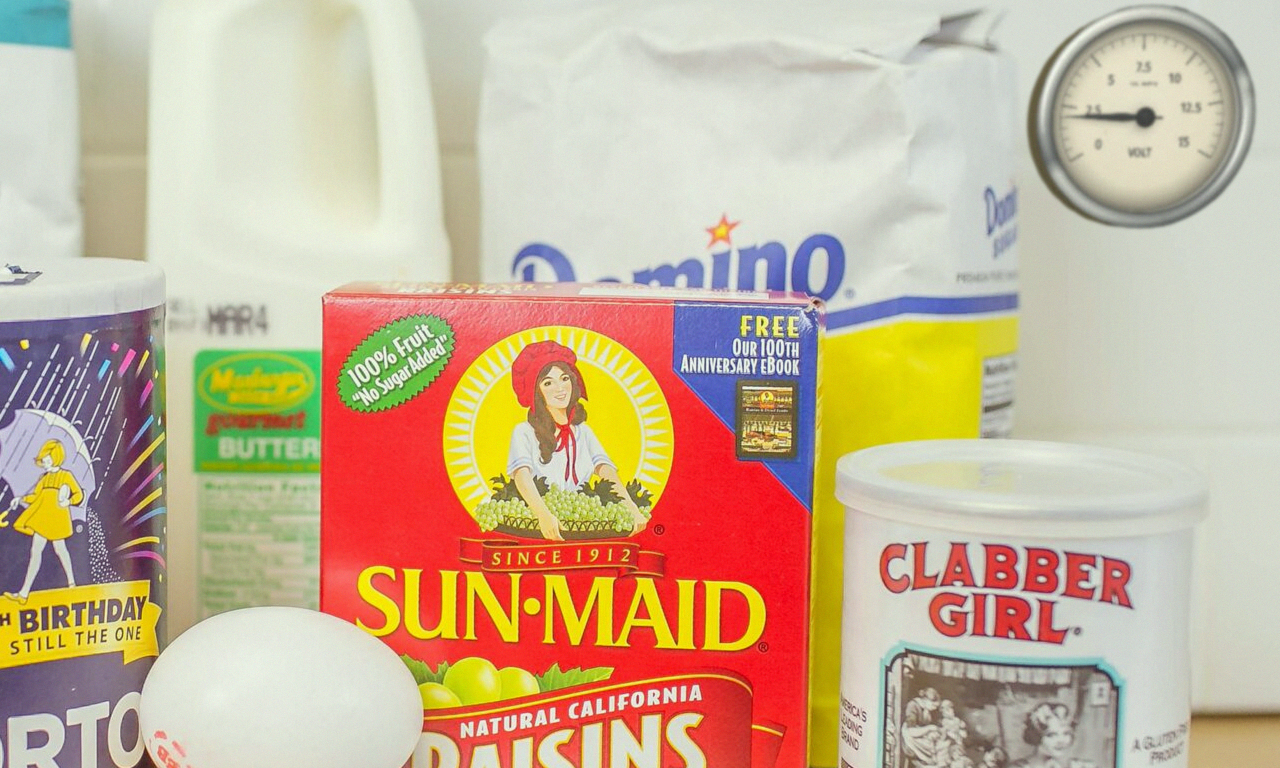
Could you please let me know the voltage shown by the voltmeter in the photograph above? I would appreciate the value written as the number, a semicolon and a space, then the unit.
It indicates 2; V
